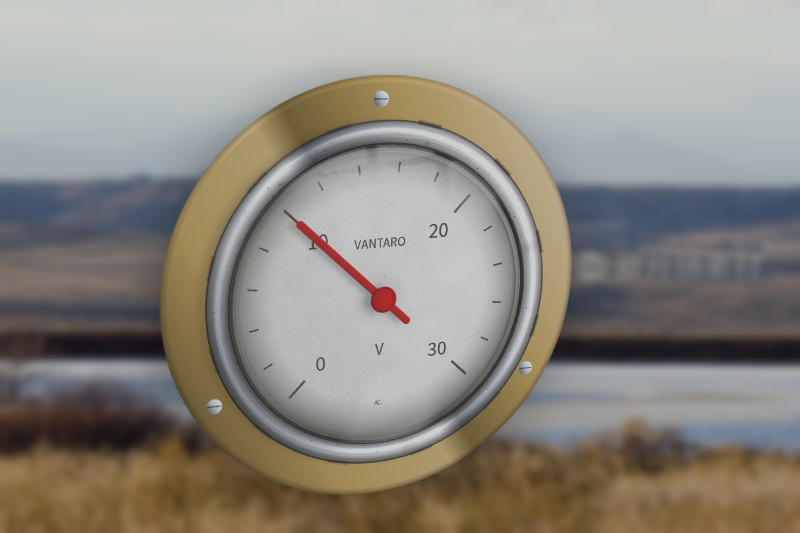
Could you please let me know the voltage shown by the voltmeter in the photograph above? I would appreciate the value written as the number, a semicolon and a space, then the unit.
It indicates 10; V
